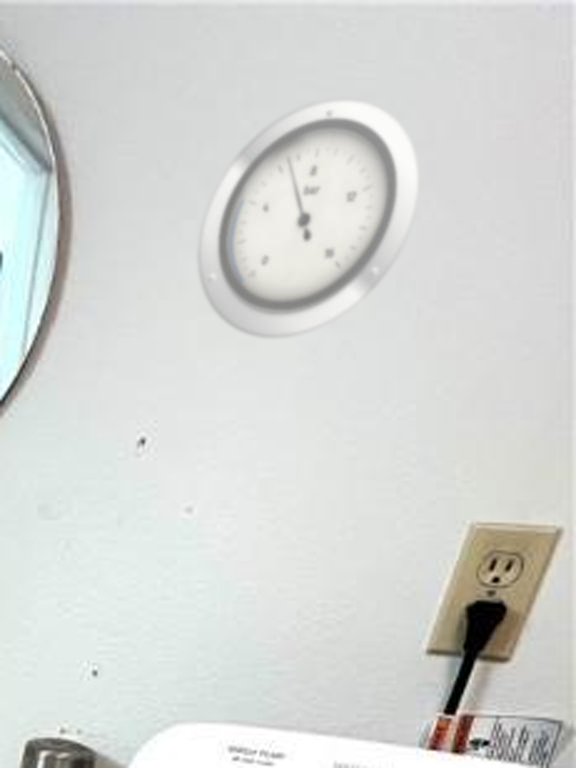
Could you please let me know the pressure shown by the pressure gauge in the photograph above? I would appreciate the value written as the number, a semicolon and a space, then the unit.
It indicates 6.5; bar
